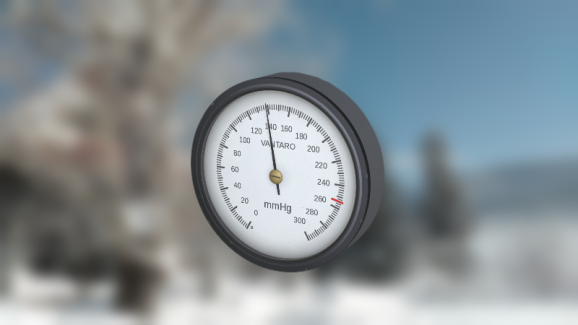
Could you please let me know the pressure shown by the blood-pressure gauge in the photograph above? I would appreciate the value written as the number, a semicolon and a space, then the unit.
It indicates 140; mmHg
